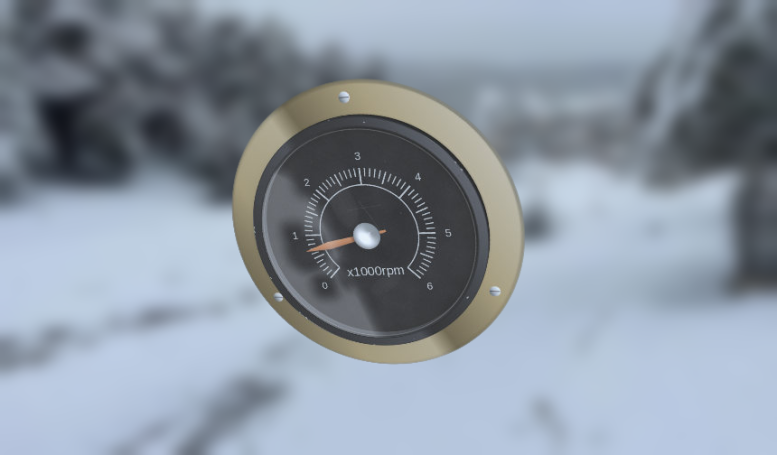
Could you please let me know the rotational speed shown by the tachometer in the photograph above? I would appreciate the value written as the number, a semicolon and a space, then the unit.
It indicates 700; rpm
